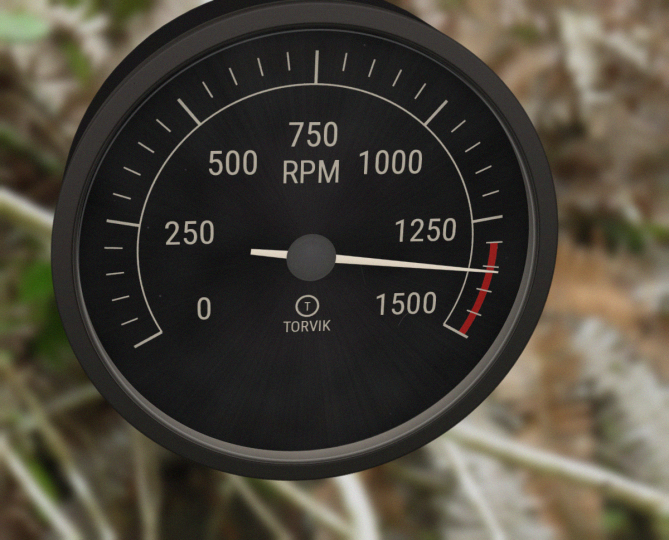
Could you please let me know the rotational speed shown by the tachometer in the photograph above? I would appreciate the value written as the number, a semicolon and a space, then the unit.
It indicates 1350; rpm
